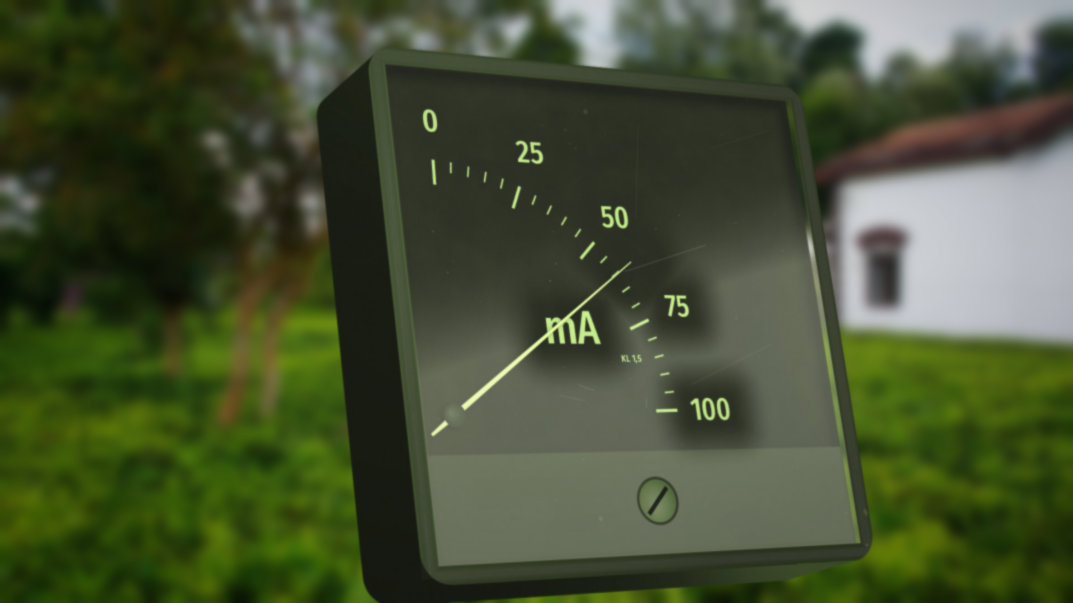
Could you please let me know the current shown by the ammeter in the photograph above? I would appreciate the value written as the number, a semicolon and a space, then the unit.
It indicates 60; mA
